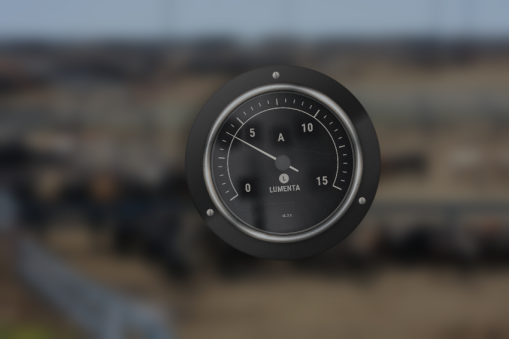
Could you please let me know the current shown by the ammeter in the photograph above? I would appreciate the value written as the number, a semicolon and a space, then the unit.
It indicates 4; A
